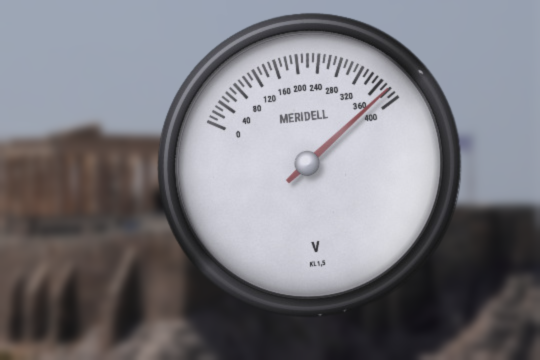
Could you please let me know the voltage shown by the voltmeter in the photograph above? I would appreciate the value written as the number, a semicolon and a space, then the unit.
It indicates 380; V
